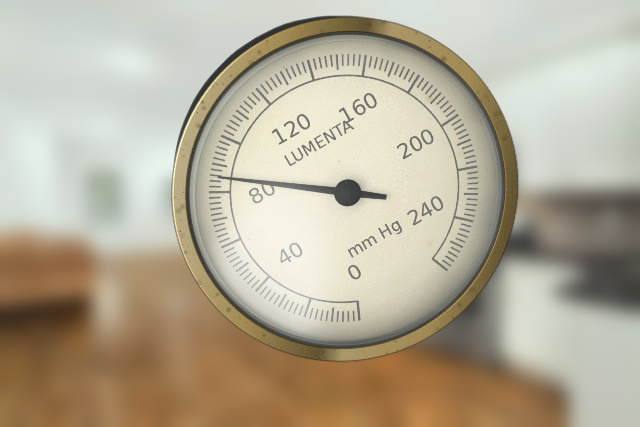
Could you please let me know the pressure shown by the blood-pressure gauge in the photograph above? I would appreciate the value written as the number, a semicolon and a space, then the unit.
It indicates 86; mmHg
